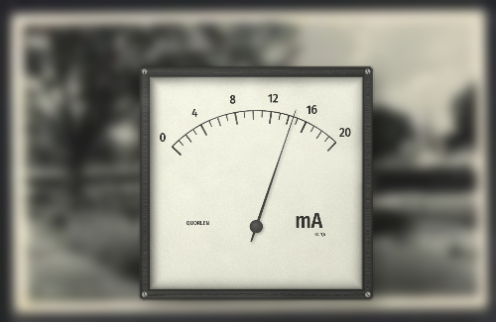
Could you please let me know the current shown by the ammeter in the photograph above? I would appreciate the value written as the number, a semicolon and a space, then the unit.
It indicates 14.5; mA
